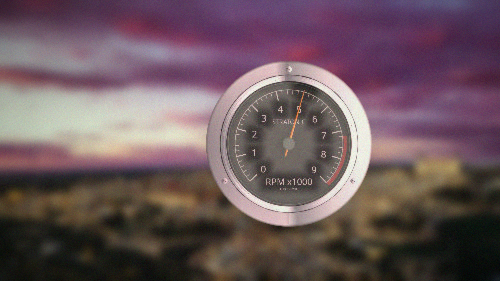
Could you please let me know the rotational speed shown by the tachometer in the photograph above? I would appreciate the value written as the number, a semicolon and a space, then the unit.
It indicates 5000; rpm
